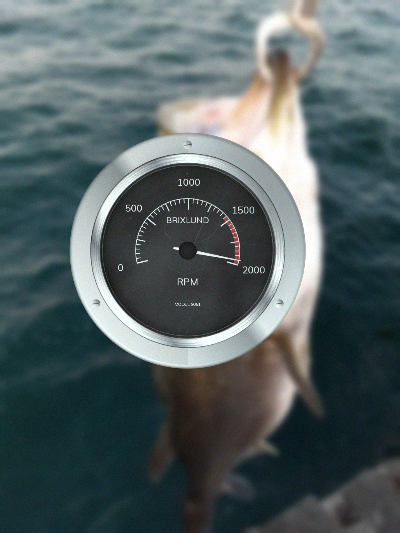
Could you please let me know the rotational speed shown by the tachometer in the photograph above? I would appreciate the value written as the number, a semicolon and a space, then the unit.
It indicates 1950; rpm
